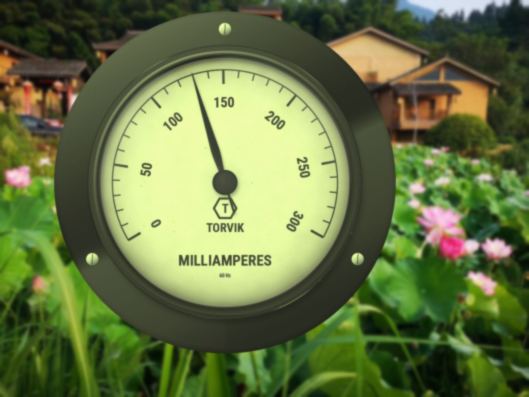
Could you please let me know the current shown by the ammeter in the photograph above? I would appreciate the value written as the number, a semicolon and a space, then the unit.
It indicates 130; mA
